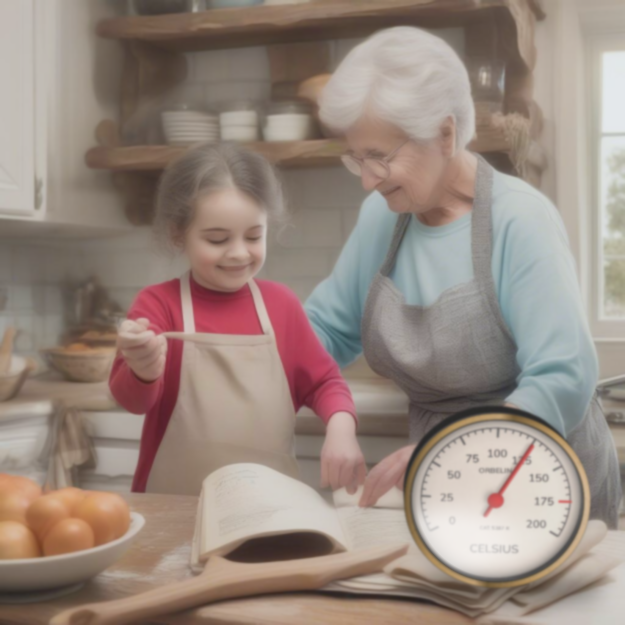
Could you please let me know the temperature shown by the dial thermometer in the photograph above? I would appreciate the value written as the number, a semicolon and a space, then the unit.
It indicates 125; °C
